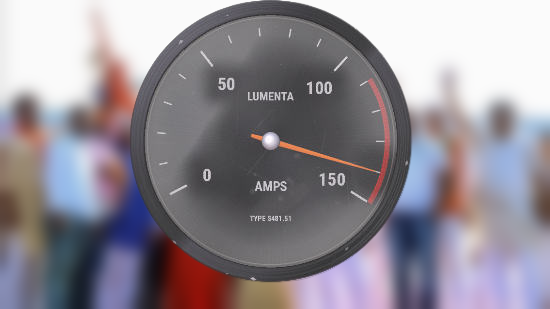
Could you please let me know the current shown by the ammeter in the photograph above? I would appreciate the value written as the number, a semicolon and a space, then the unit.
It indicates 140; A
